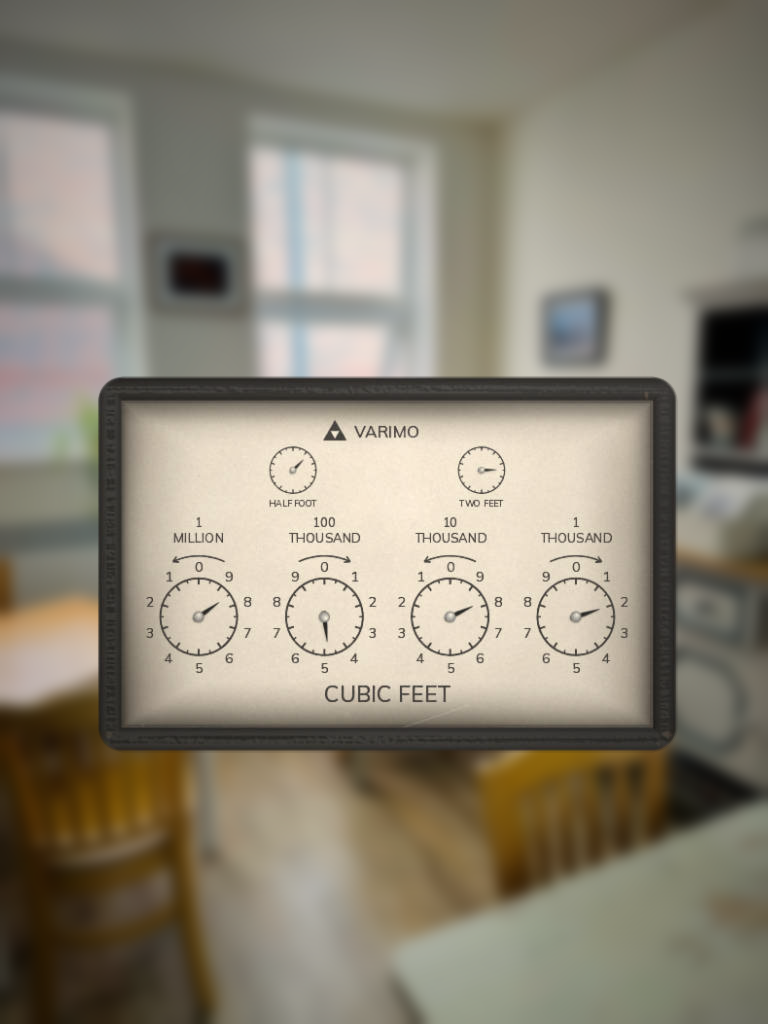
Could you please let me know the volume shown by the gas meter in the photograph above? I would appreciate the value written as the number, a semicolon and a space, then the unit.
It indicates 848200; ft³
